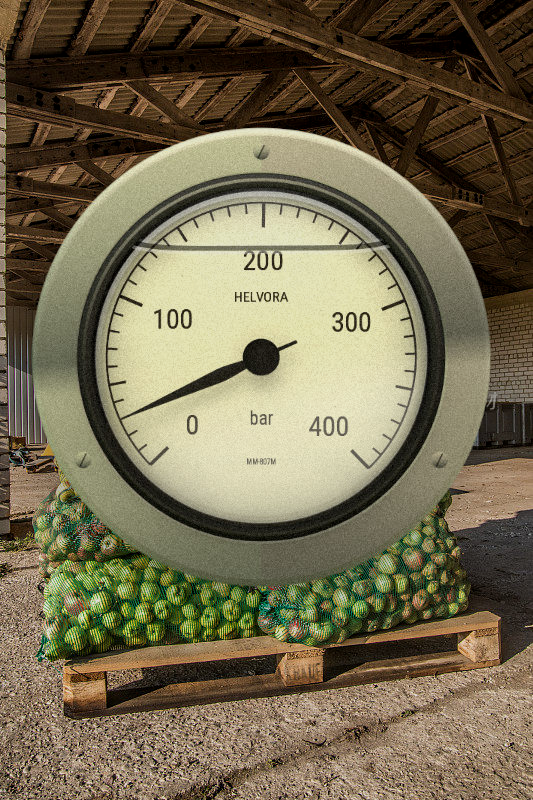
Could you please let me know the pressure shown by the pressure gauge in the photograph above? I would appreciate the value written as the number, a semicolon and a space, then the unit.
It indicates 30; bar
